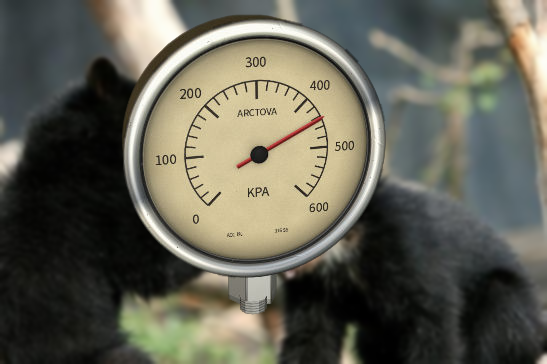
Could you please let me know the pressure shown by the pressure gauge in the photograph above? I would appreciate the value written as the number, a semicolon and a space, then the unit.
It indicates 440; kPa
